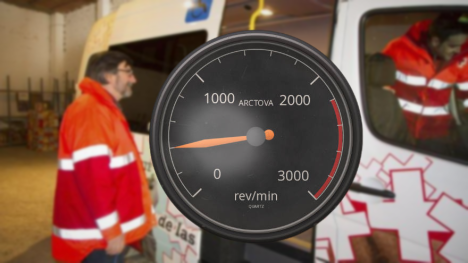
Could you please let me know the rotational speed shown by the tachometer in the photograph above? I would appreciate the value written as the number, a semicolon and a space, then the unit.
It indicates 400; rpm
